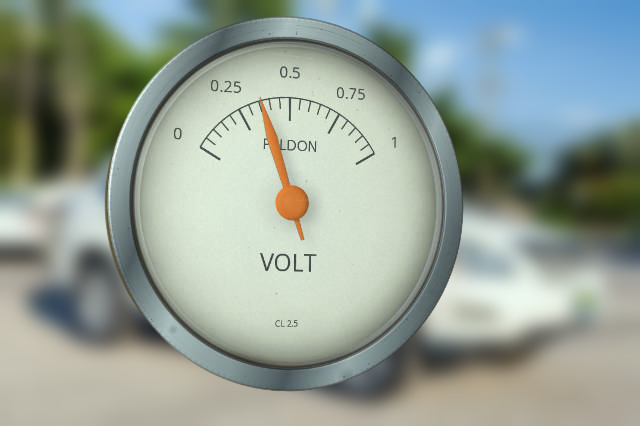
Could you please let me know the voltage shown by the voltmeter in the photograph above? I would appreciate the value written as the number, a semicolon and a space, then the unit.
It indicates 0.35; V
